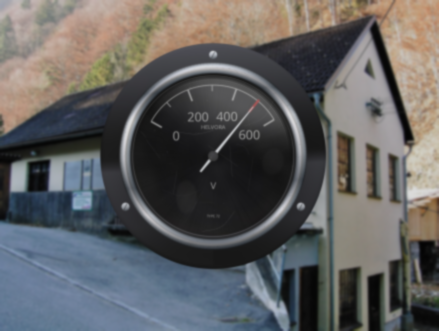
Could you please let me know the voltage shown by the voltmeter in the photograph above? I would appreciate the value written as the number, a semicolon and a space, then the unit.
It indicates 500; V
